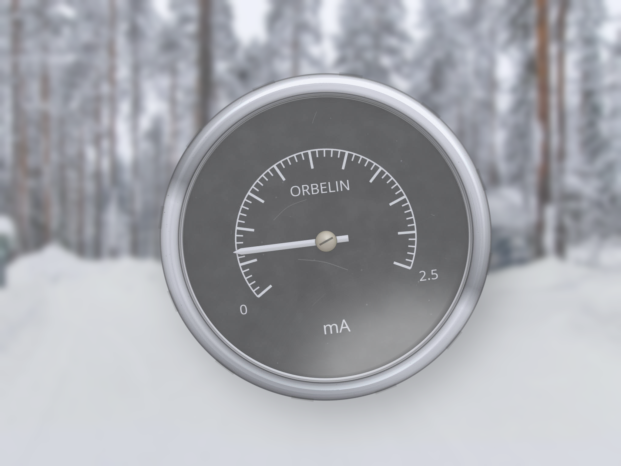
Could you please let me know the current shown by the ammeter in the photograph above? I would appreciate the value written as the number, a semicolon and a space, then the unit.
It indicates 0.35; mA
